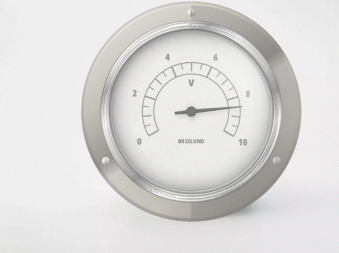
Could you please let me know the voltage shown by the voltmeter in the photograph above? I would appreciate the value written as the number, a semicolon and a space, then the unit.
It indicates 8.5; V
